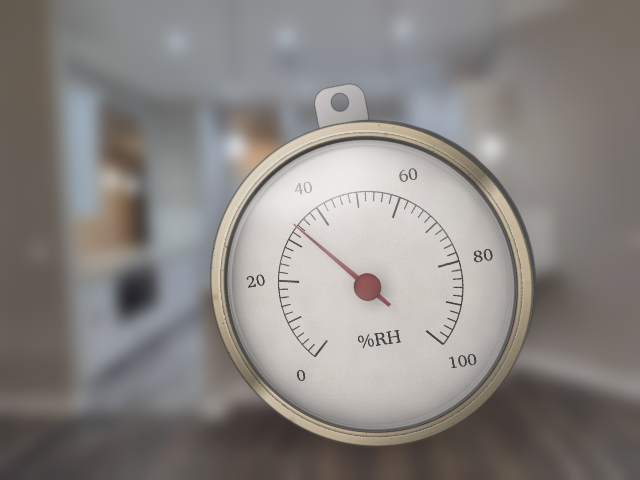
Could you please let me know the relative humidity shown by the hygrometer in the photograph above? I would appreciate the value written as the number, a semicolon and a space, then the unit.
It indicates 34; %
